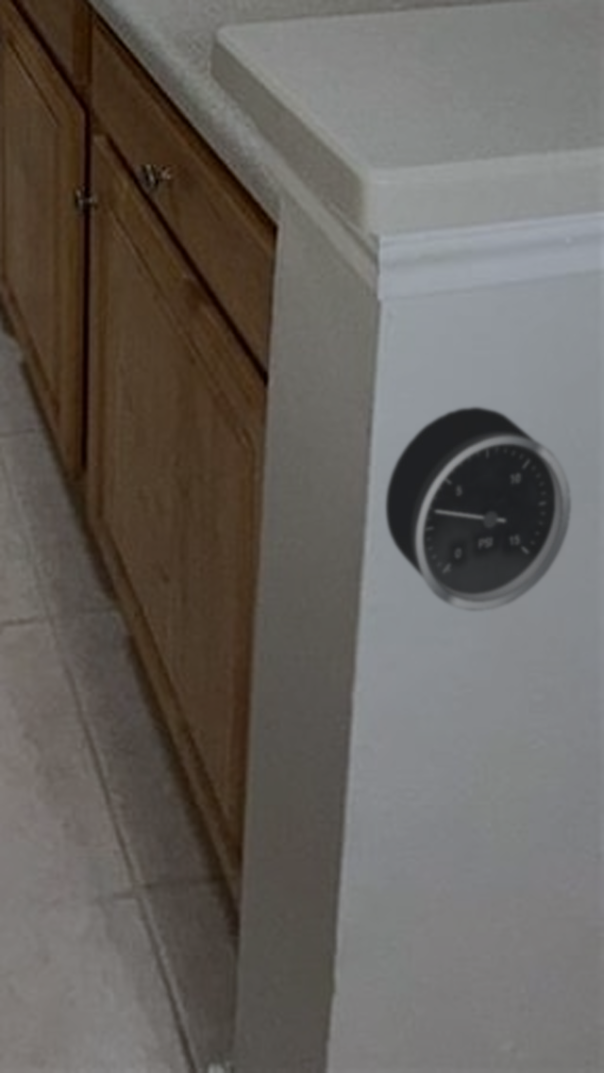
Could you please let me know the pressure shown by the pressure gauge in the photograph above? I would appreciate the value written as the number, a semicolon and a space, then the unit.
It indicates 3.5; psi
